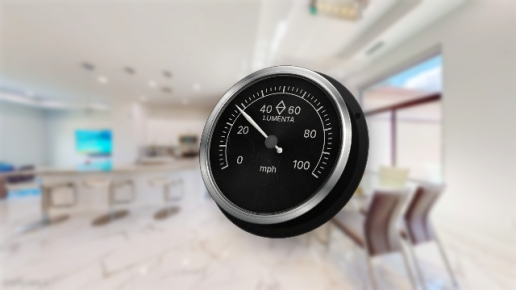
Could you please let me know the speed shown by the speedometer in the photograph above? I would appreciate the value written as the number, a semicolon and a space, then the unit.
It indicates 28; mph
